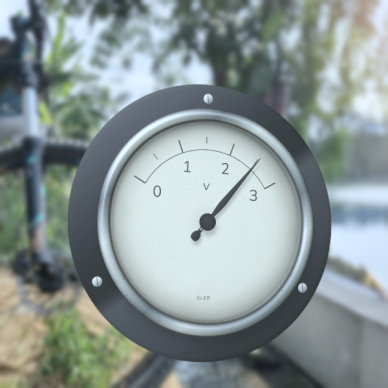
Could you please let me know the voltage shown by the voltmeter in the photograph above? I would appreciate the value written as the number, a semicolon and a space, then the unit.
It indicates 2.5; V
